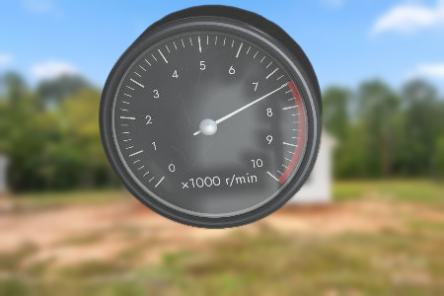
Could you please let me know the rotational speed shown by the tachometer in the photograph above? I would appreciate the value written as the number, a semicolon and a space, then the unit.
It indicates 7400; rpm
